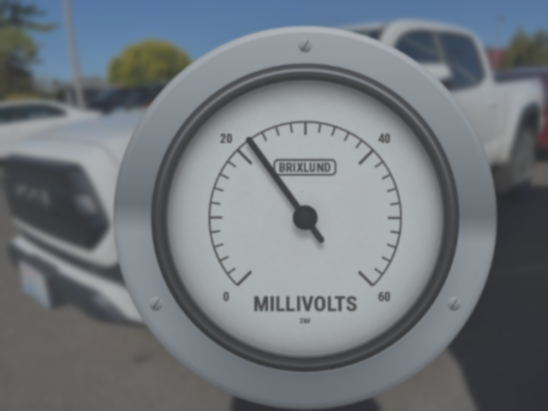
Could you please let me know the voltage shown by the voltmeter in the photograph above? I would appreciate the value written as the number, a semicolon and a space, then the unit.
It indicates 22; mV
